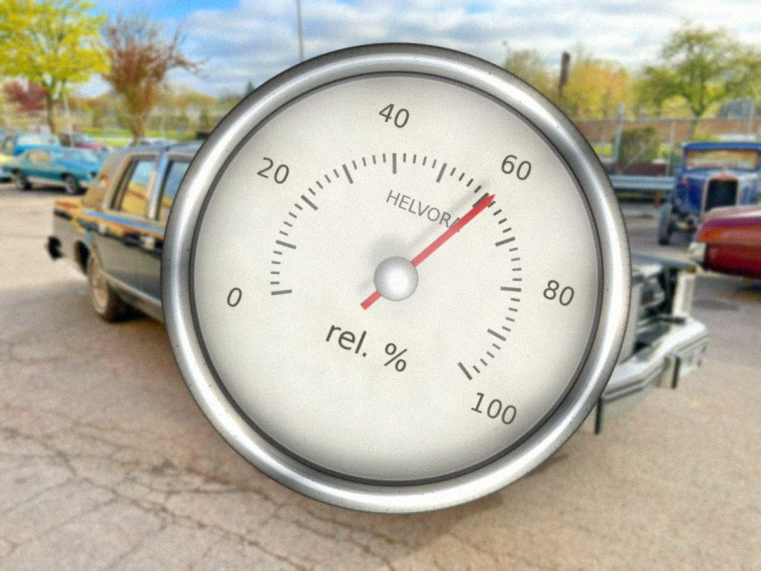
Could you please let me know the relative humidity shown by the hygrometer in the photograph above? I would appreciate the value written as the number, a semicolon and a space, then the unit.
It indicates 61; %
